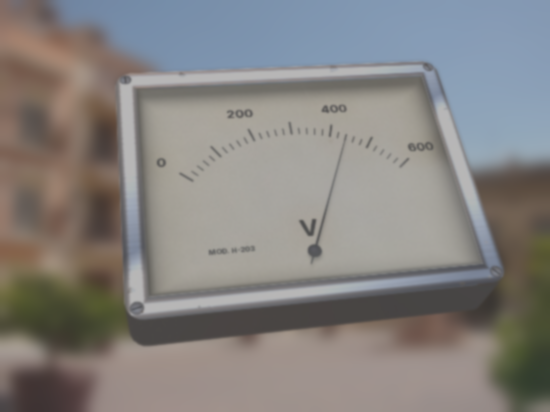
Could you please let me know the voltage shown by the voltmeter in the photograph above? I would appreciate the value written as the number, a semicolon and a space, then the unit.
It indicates 440; V
